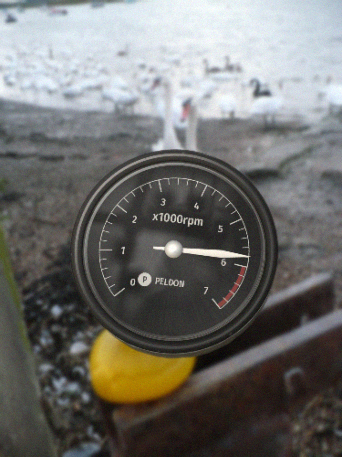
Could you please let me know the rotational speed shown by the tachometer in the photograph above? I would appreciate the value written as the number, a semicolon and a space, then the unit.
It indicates 5800; rpm
